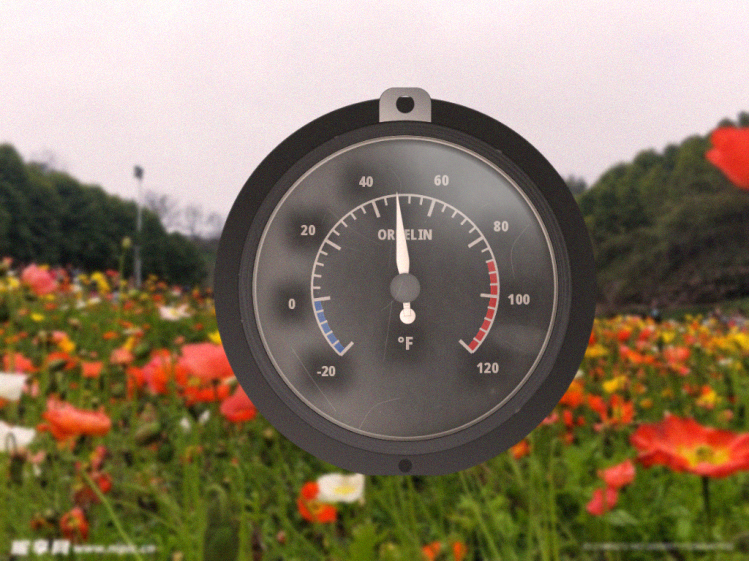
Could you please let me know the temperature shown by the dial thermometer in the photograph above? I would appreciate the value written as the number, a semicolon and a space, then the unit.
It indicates 48; °F
